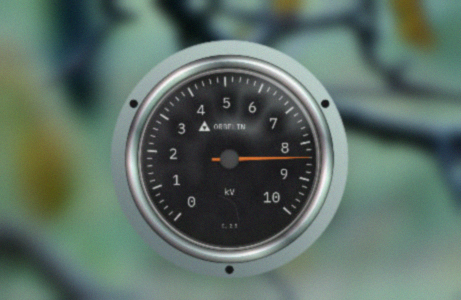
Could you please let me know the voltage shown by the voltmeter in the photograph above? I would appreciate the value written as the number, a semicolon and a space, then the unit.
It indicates 8.4; kV
